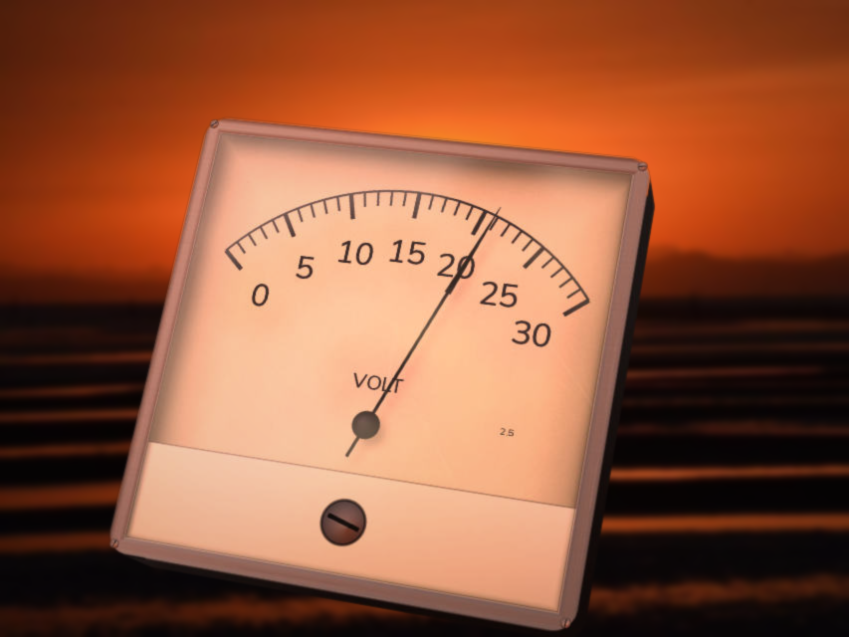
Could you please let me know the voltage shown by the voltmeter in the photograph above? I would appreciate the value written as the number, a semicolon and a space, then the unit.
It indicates 21; V
